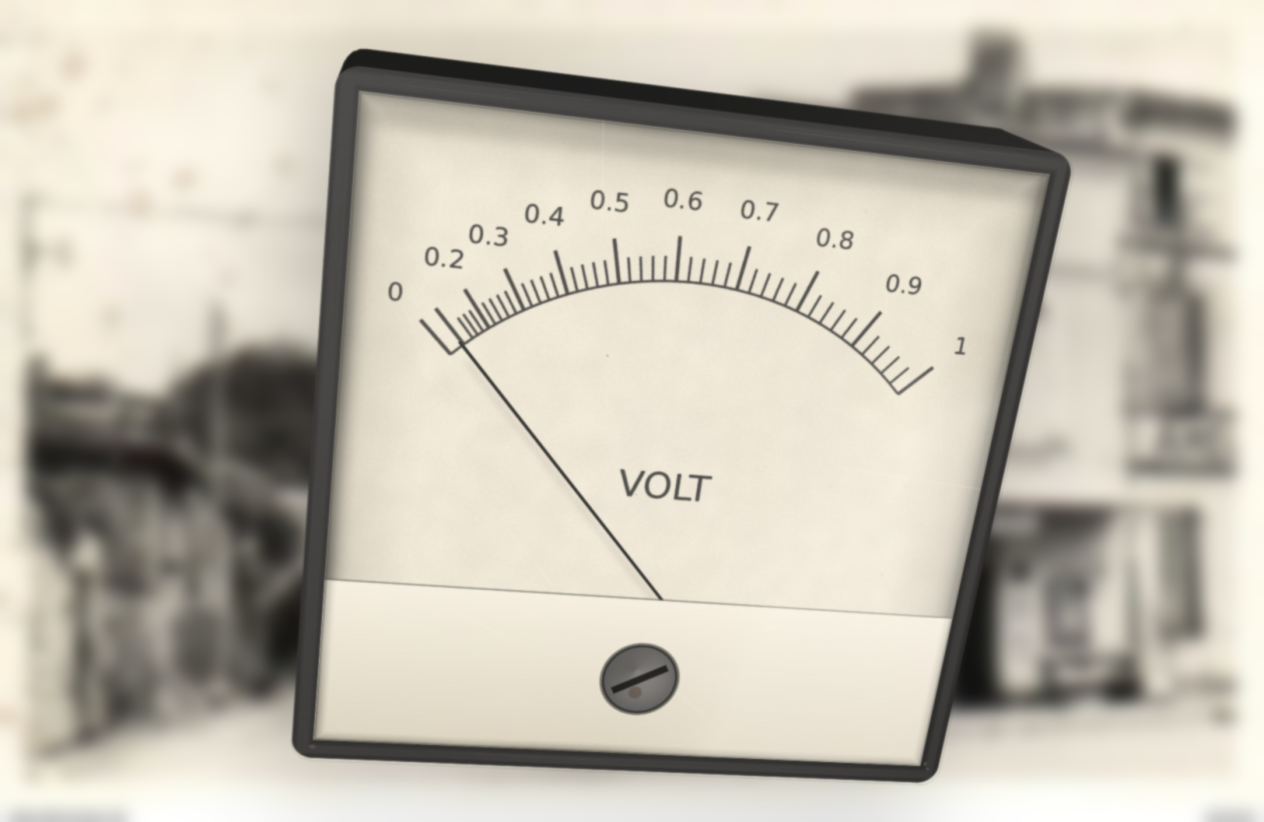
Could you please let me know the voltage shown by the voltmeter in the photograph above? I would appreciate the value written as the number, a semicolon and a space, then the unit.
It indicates 0.1; V
